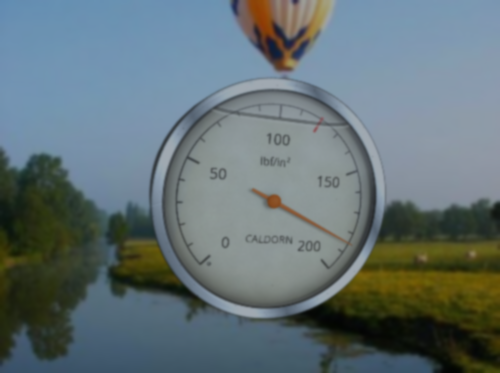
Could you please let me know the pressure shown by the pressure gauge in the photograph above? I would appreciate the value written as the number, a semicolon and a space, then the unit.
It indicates 185; psi
